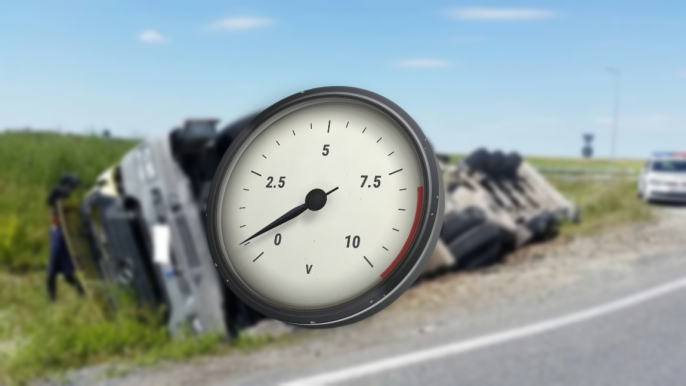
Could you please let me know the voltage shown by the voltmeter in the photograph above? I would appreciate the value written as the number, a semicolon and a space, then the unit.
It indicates 0.5; V
